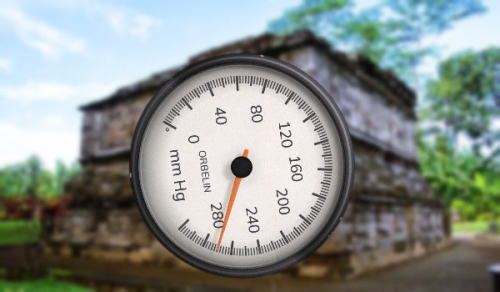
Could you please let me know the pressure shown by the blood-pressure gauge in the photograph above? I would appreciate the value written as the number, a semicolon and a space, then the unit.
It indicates 270; mmHg
